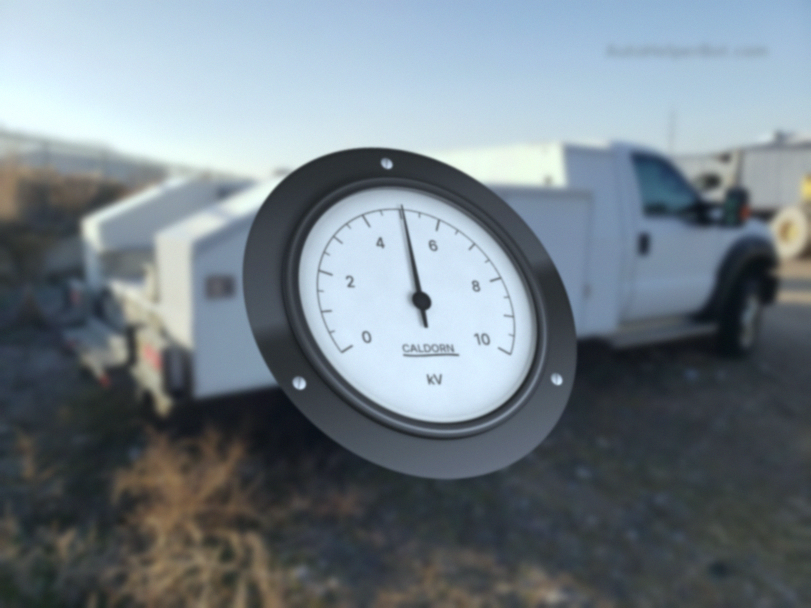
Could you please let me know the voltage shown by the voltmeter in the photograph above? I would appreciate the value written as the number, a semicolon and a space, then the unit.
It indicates 5; kV
